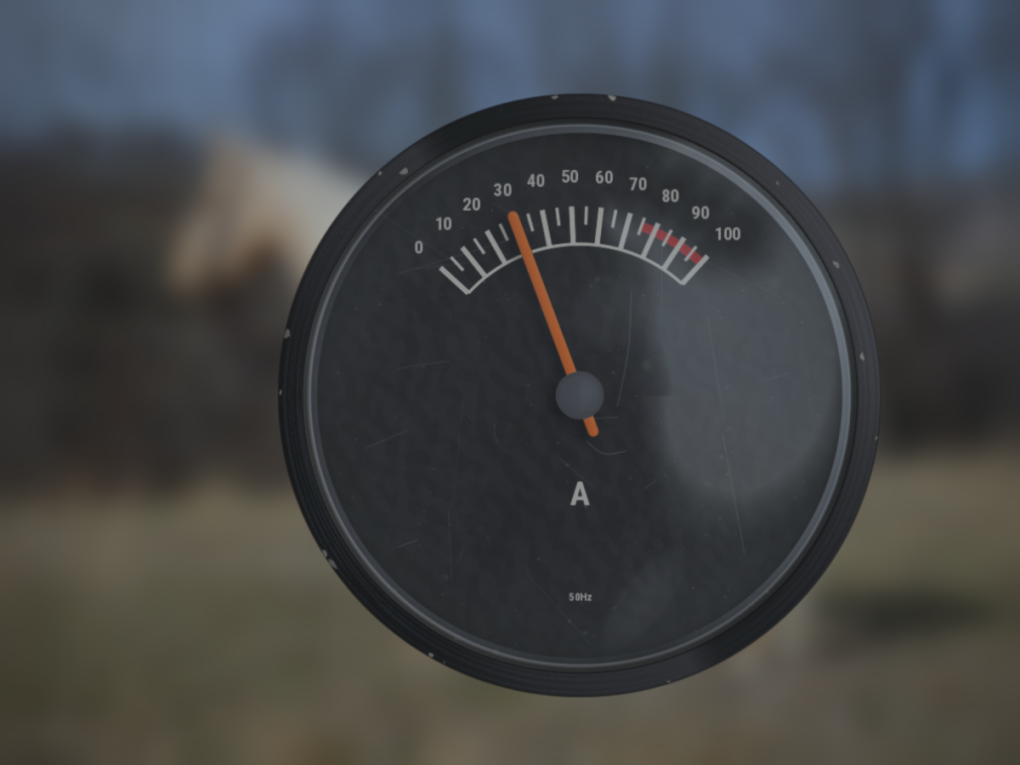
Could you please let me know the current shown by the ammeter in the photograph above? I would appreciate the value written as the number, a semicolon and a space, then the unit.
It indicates 30; A
